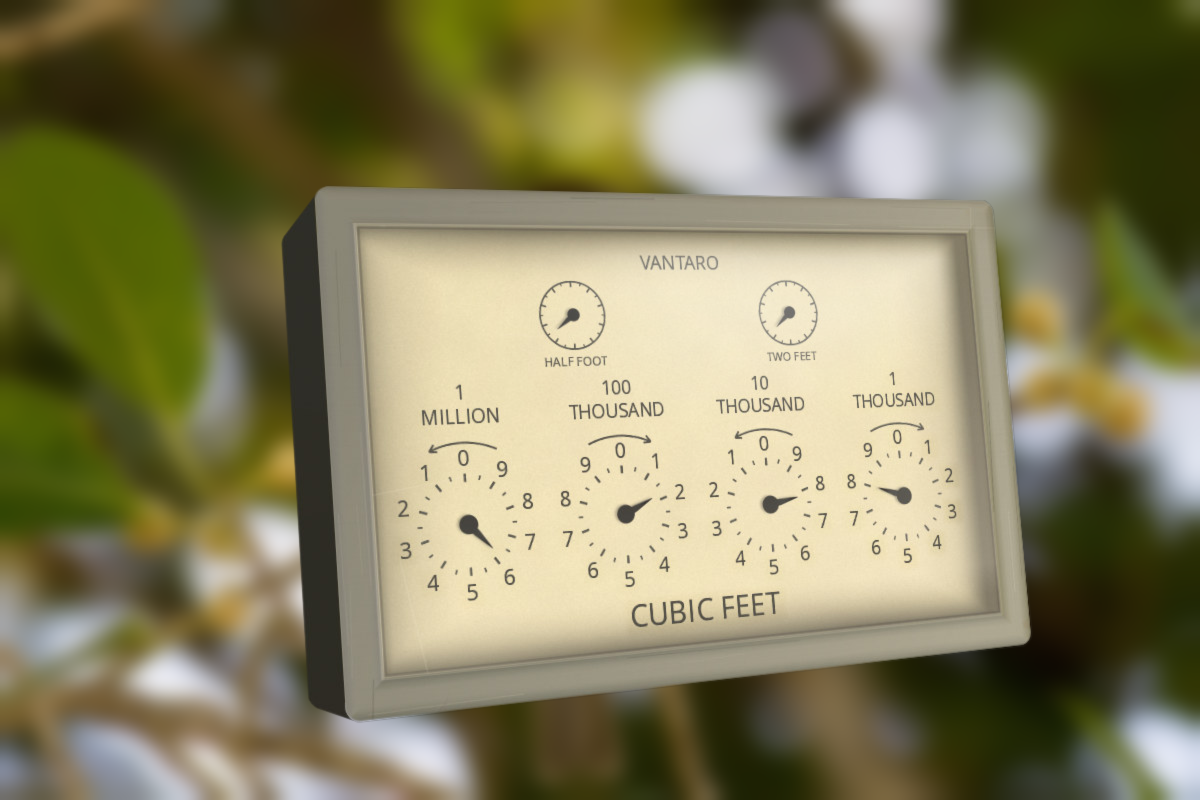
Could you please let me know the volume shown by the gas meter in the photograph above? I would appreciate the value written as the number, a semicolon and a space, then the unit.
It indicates 617800; ft³
